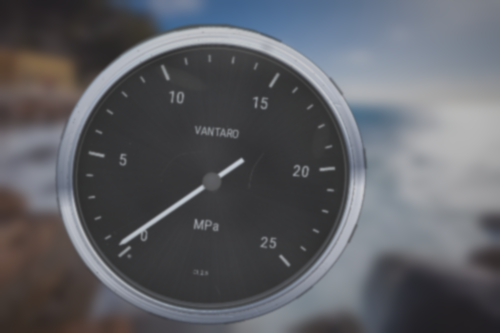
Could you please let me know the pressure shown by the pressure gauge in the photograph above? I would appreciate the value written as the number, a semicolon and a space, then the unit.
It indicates 0.5; MPa
